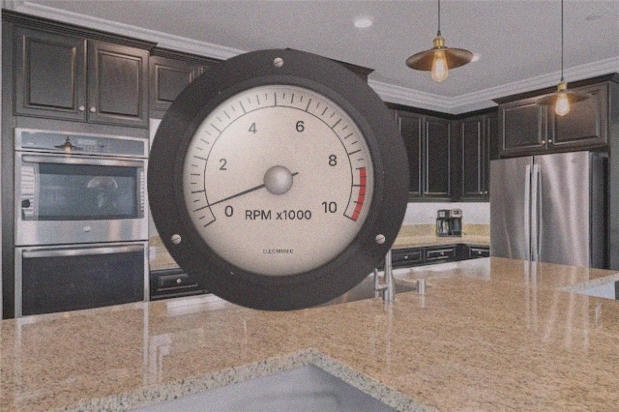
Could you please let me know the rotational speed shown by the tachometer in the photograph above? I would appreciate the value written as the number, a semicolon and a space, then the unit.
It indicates 500; rpm
